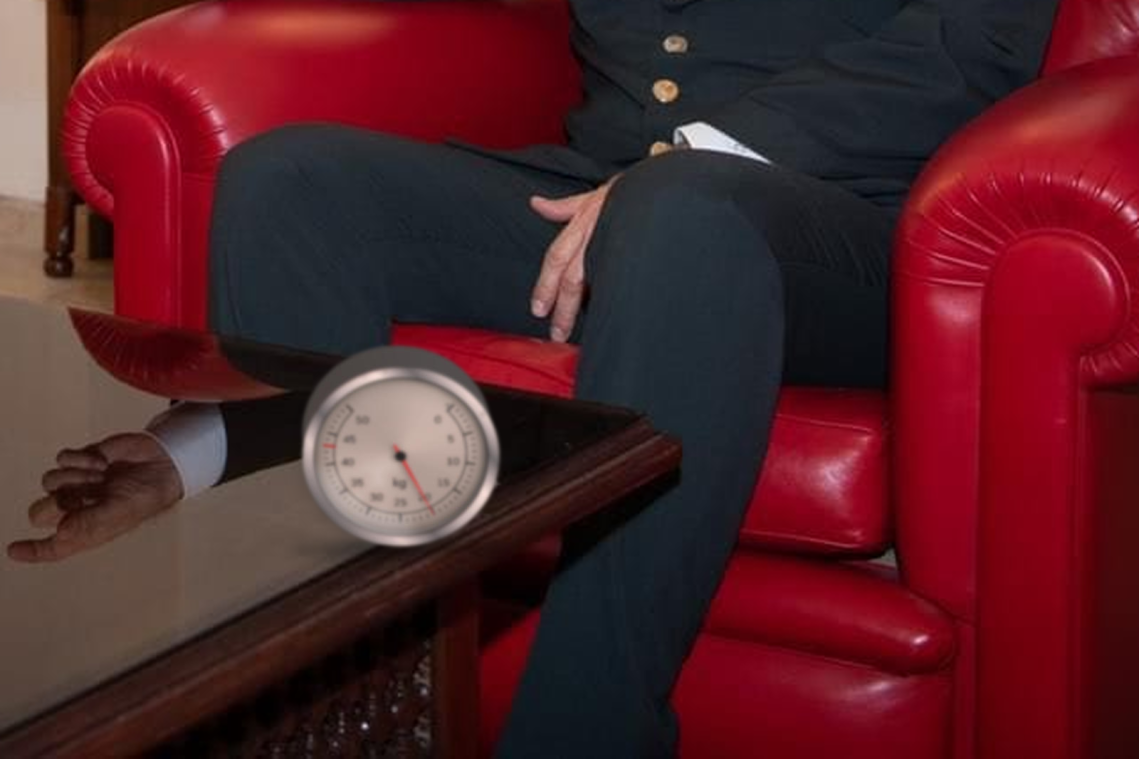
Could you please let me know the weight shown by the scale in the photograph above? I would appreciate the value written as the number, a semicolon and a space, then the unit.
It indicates 20; kg
